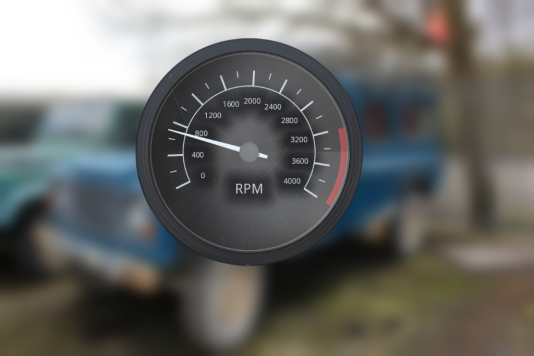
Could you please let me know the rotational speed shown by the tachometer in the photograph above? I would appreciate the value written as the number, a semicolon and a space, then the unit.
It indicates 700; rpm
